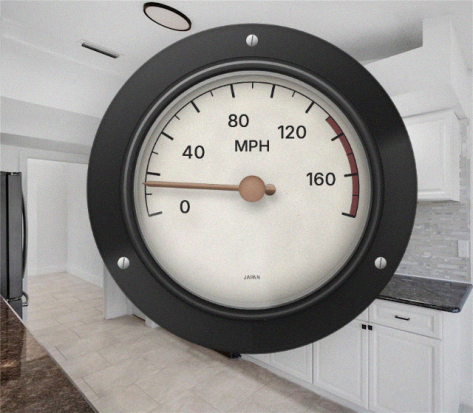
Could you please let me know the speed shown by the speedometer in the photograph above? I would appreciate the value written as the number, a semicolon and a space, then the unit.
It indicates 15; mph
